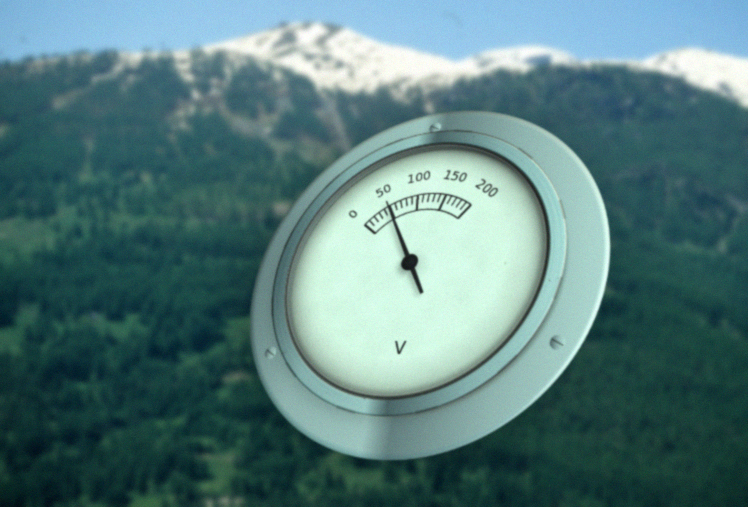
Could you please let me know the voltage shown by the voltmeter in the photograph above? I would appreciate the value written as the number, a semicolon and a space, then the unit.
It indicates 50; V
